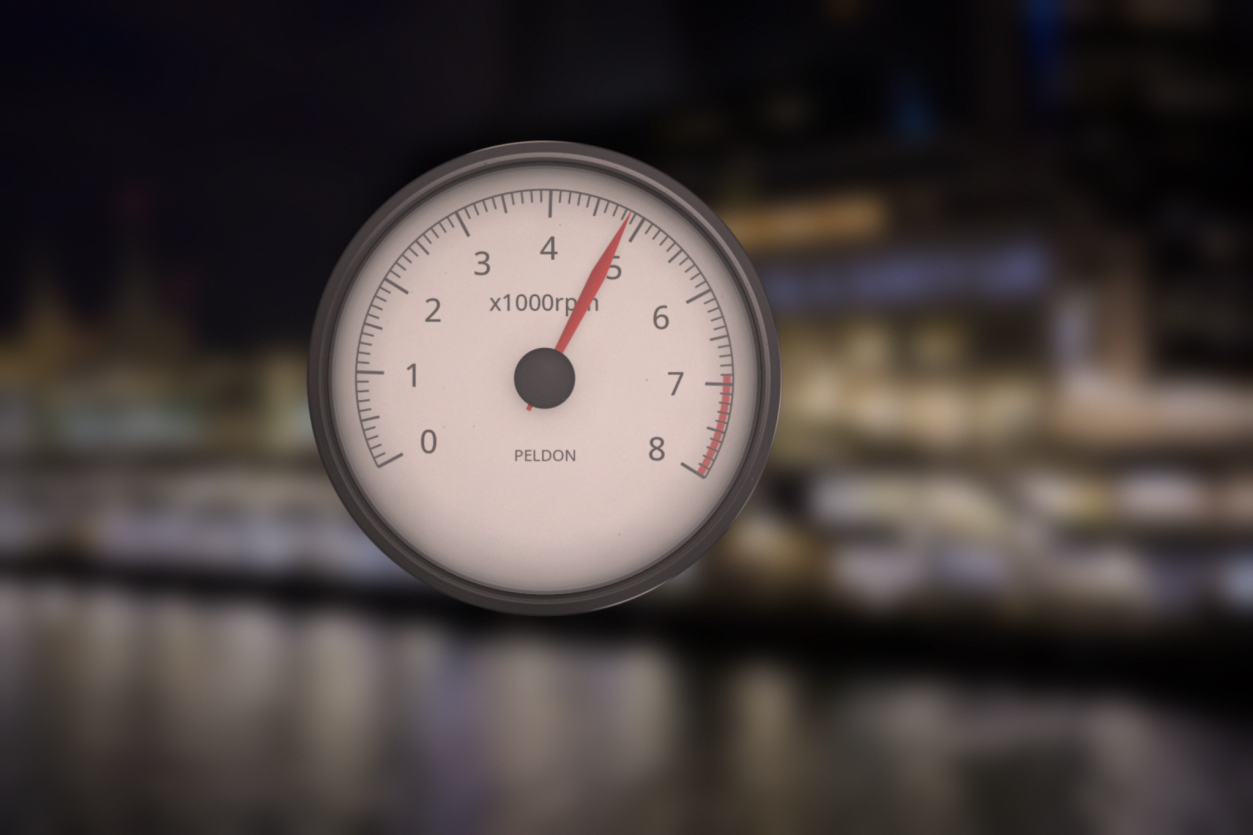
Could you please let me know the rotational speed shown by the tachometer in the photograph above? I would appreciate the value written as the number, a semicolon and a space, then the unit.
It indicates 4850; rpm
